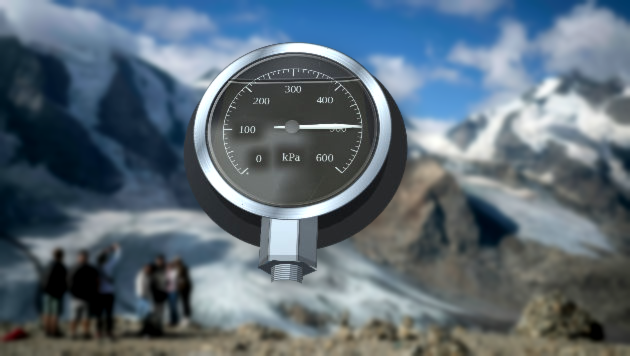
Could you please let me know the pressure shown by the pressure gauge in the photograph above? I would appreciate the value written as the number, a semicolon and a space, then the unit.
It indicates 500; kPa
